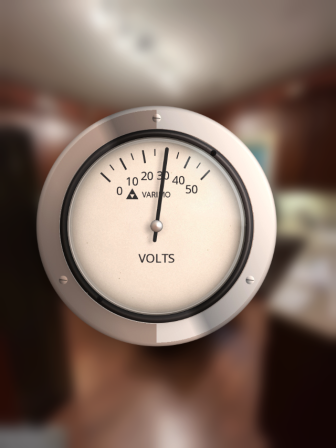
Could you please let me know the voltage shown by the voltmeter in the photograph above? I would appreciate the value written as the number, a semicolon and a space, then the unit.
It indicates 30; V
